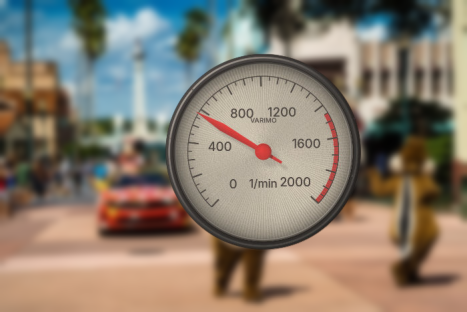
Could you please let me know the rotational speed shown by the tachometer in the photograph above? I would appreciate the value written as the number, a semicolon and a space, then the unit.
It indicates 575; rpm
